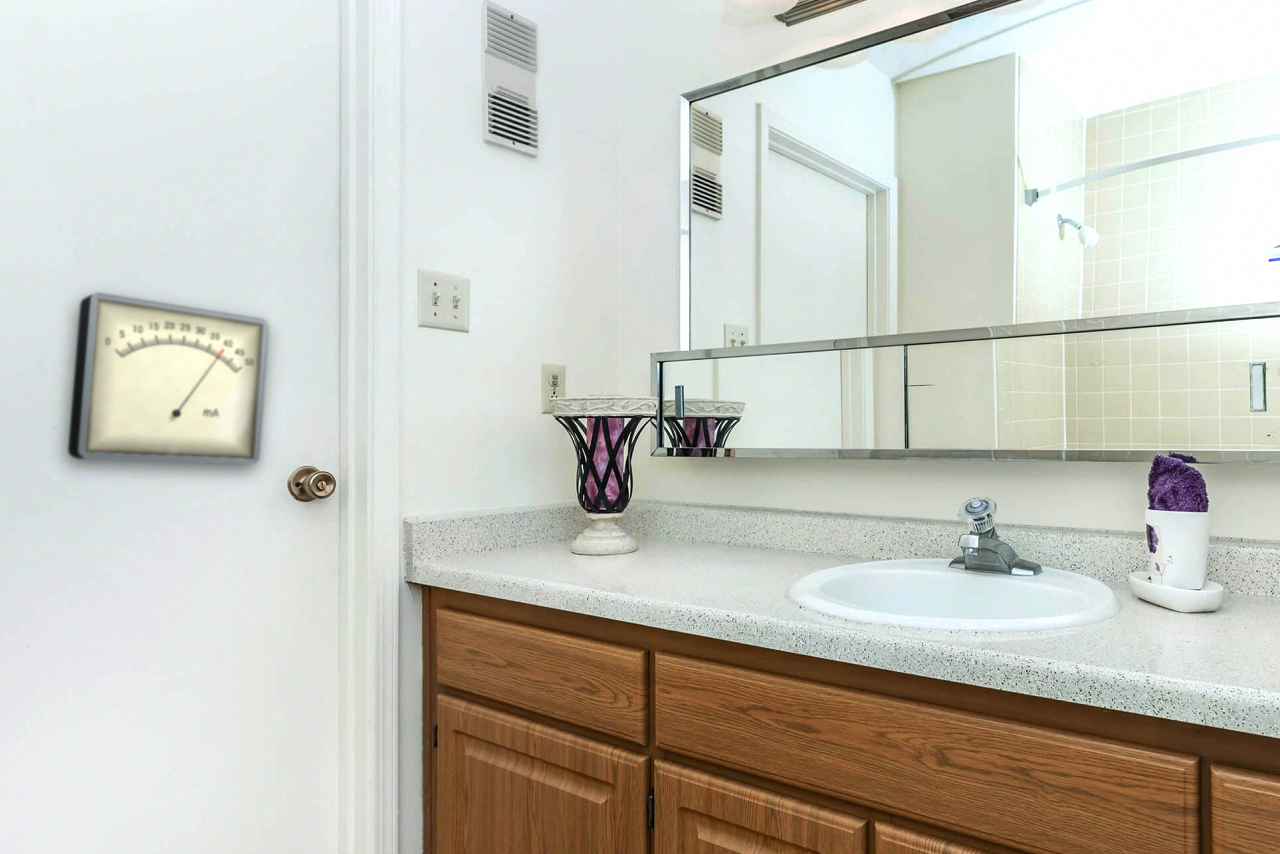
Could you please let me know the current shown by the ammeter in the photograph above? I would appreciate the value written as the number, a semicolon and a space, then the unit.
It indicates 40; mA
